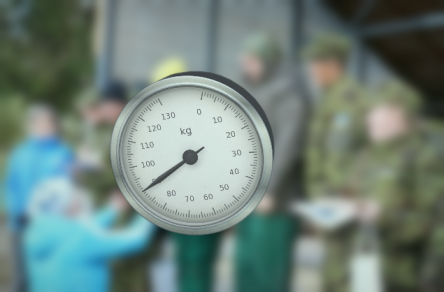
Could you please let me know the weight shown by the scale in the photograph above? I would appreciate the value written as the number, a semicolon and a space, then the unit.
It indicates 90; kg
